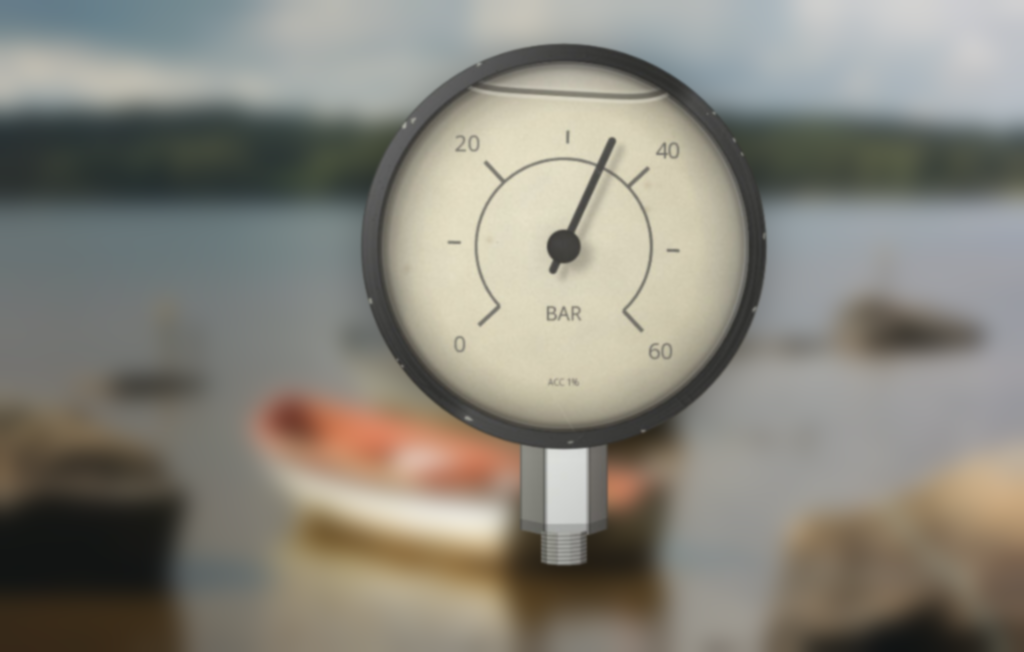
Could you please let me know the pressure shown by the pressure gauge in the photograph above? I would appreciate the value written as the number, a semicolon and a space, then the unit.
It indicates 35; bar
